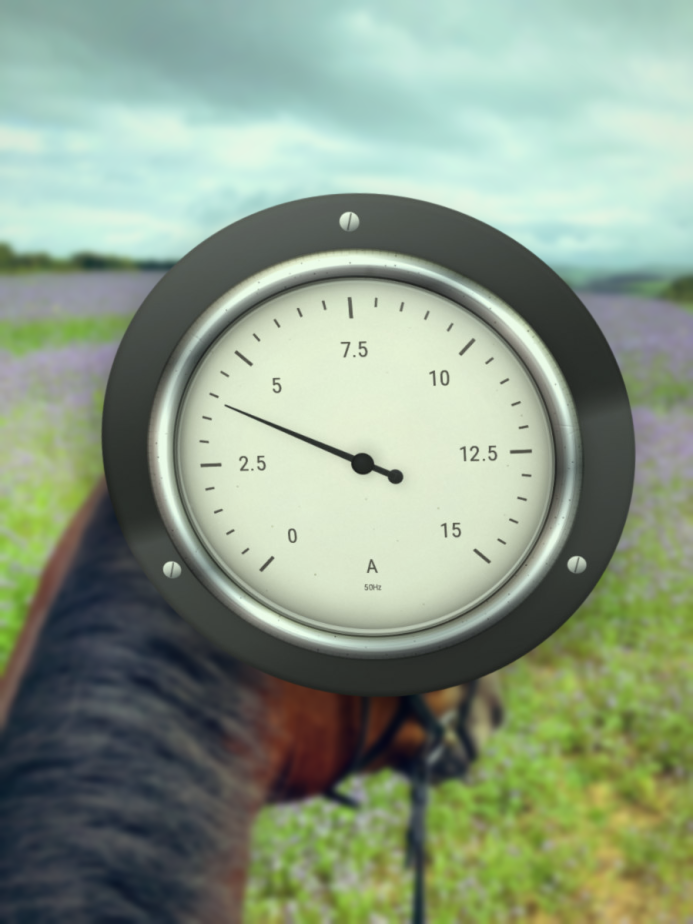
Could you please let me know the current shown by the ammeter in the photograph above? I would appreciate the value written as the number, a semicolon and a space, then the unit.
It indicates 4; A
